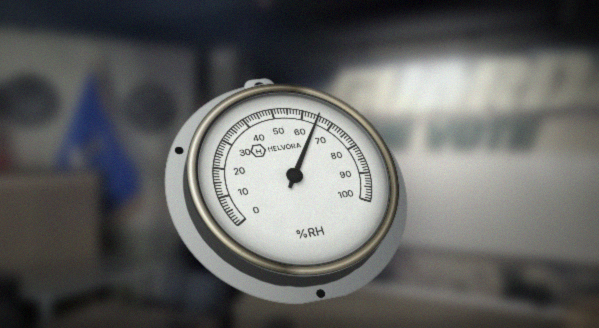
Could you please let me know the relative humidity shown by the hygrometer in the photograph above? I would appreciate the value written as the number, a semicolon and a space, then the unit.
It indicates 65; %
